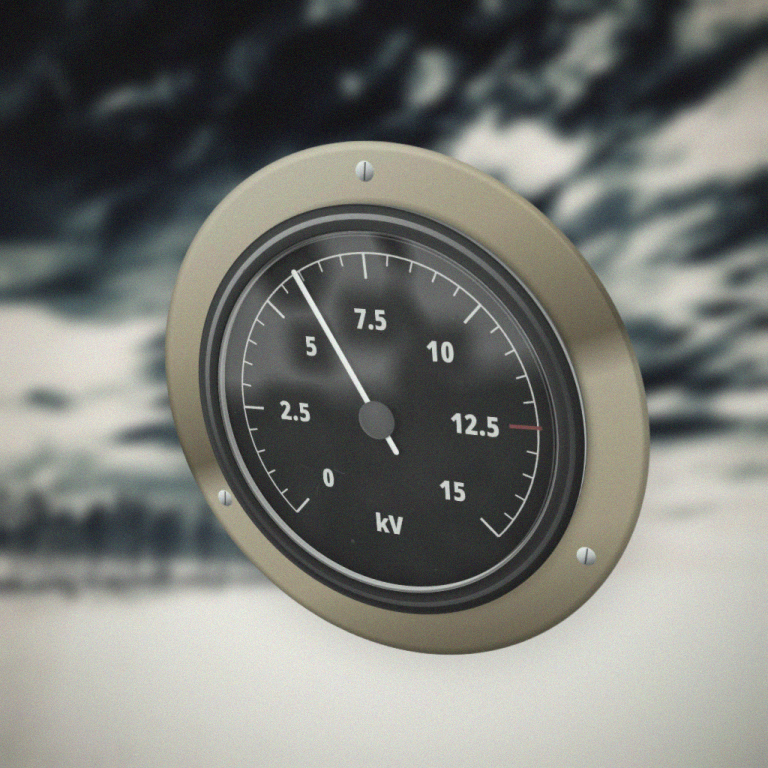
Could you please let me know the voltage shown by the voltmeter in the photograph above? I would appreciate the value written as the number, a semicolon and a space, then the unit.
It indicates 6; kV
